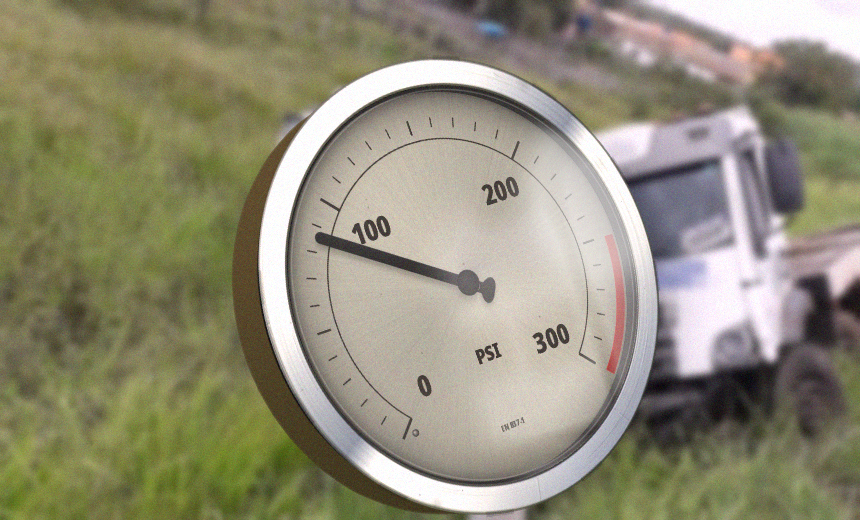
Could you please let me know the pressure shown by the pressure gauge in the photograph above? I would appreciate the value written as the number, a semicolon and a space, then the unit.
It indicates 85; psi
